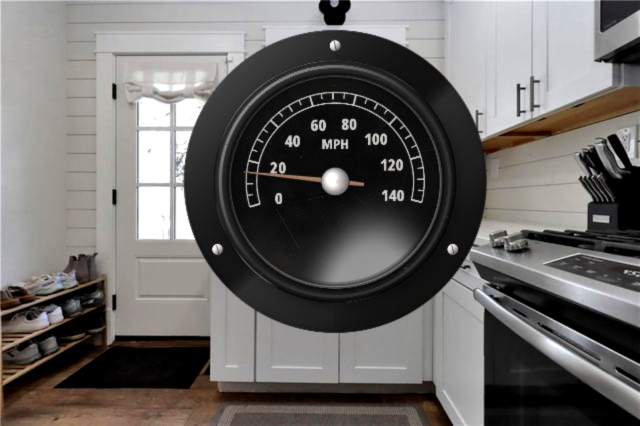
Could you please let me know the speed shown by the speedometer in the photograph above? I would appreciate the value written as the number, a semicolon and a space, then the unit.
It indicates 15; mph
